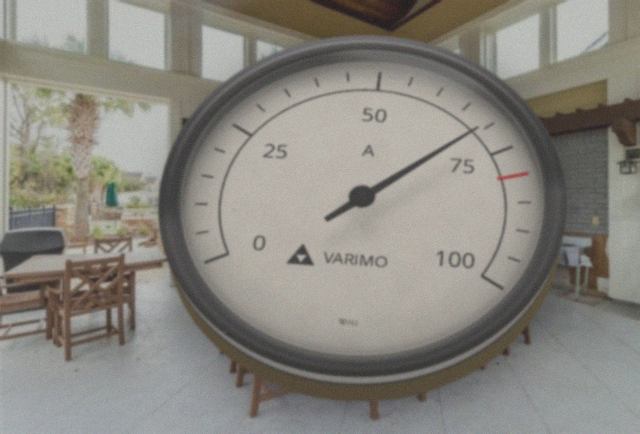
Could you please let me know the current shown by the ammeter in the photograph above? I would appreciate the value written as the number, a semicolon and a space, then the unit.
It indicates 70; A
